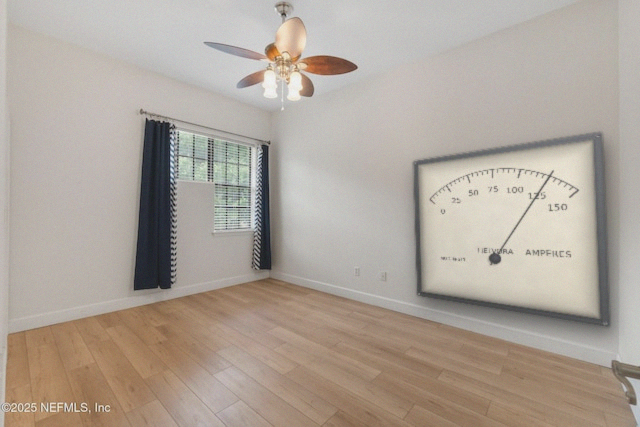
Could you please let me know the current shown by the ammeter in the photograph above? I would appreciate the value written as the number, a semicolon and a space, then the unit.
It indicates 125; A
